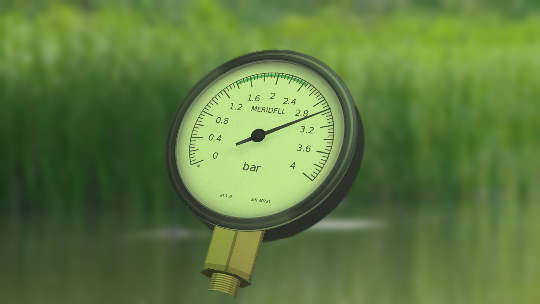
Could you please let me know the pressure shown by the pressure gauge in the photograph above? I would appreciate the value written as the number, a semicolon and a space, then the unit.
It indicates 3; bar
